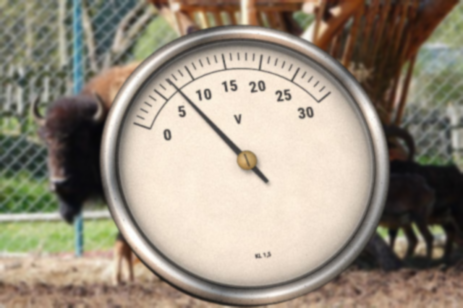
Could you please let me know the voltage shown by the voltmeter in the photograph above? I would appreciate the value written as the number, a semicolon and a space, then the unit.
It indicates 7; V
